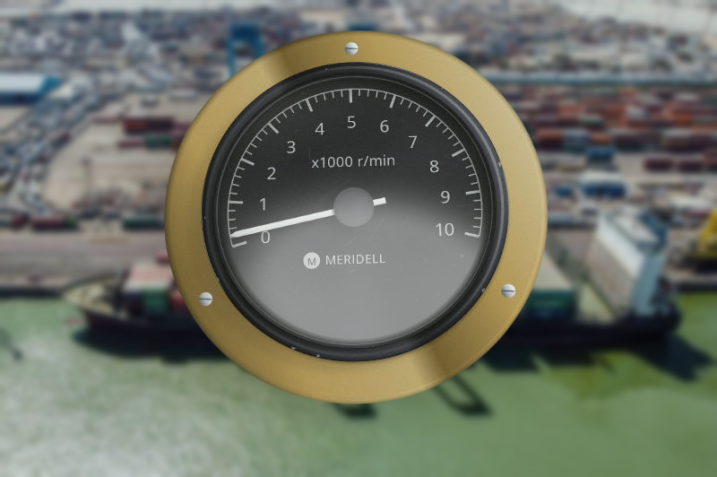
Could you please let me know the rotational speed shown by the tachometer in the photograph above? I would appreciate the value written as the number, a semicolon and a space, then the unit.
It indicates 200; rpm
